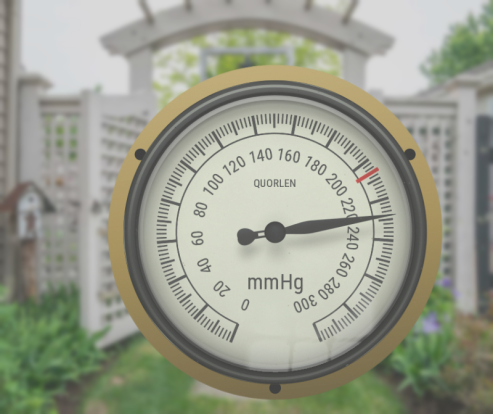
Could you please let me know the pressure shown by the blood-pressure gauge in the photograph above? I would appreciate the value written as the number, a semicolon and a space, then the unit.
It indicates 228; mmHg
